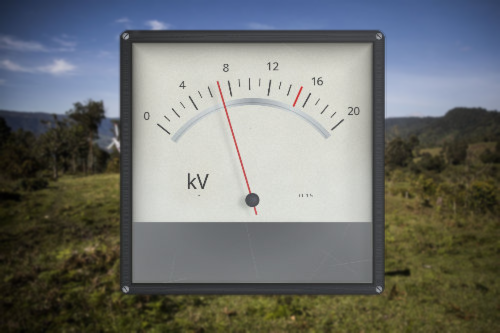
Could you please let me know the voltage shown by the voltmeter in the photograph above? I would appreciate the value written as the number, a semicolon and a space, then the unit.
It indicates 7; kV
